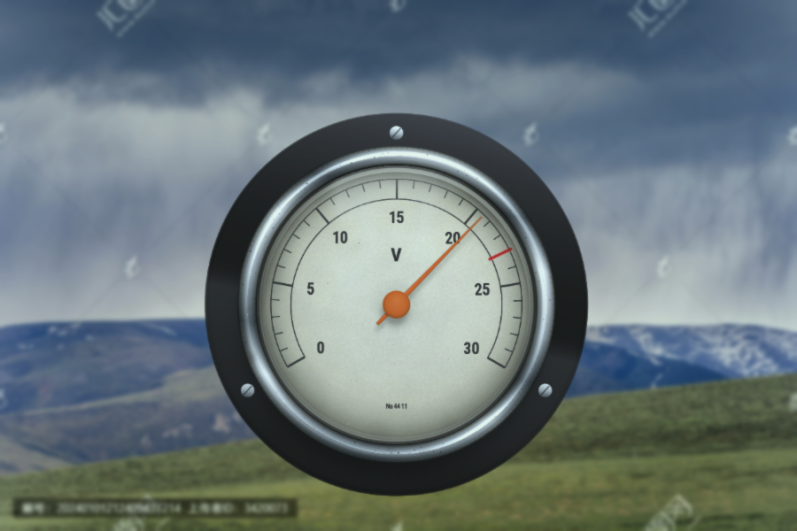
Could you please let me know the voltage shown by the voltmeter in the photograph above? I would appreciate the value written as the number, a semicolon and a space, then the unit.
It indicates 20.5; V
